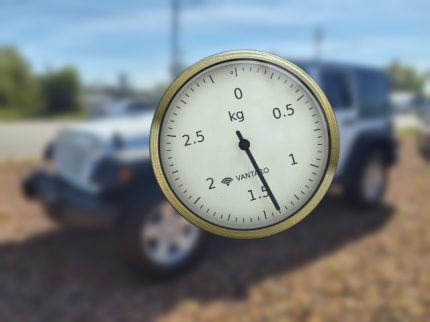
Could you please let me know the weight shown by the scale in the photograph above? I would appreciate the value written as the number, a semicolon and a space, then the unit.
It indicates 1.4; kg
